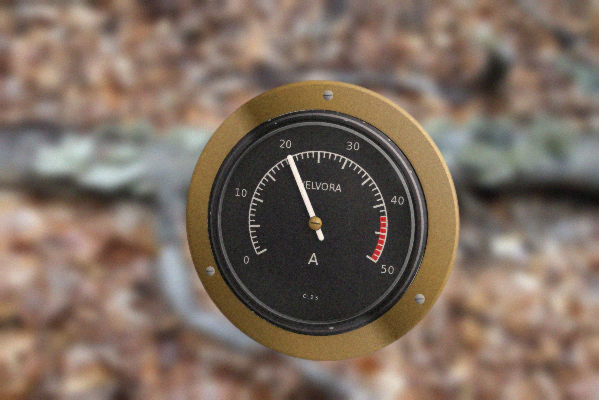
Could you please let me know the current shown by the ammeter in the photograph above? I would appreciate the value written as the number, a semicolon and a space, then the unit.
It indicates 20; A
